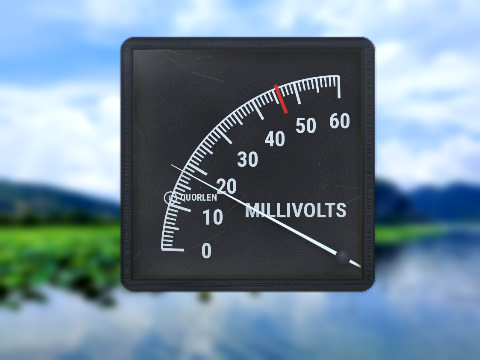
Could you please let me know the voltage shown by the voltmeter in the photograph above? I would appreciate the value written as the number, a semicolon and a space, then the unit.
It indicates 18; mV
